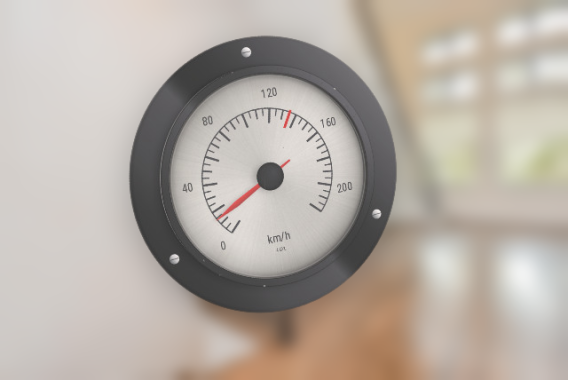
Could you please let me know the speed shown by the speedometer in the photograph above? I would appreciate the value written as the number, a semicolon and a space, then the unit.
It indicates 15; km/h
